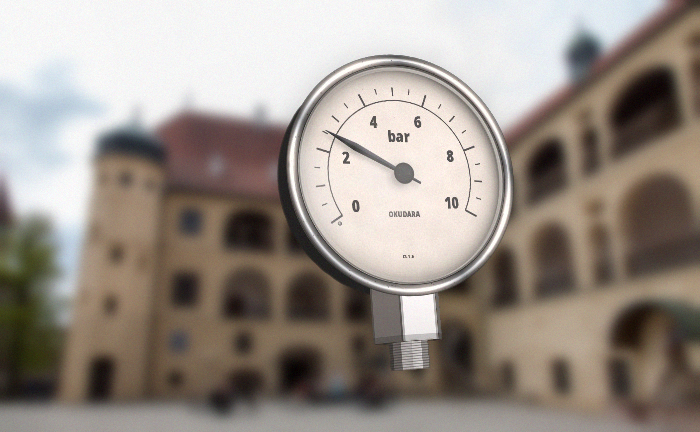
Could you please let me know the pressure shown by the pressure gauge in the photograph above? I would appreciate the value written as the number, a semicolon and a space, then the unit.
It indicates 2.5; bar
